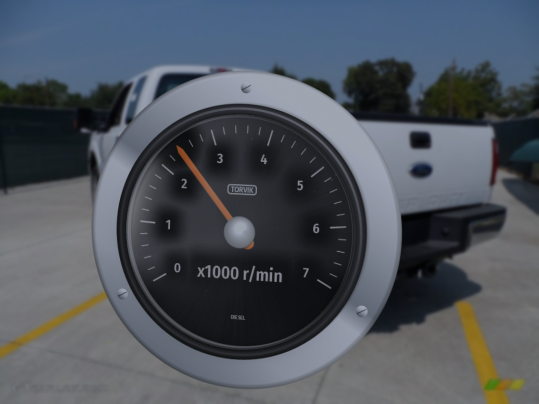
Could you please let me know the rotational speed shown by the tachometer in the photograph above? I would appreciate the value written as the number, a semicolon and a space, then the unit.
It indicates 2400; rpm
